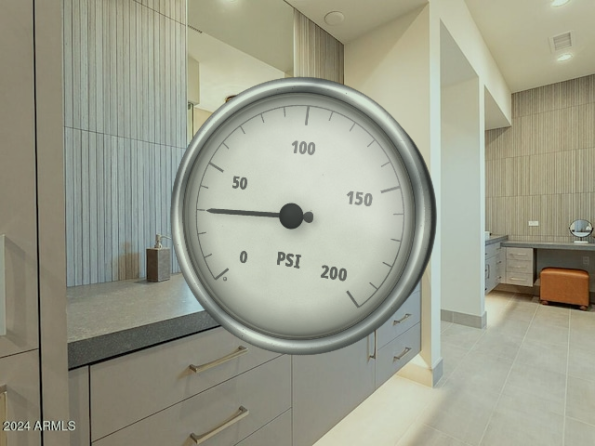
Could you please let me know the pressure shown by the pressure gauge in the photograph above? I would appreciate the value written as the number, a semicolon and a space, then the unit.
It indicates 30; psi
